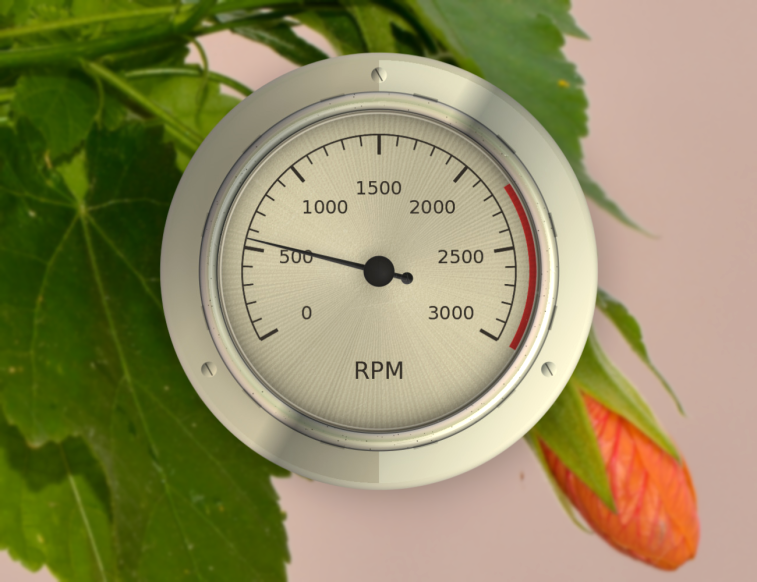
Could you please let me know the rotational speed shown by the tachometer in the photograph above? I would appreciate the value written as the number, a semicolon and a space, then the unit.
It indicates 550; rpm
